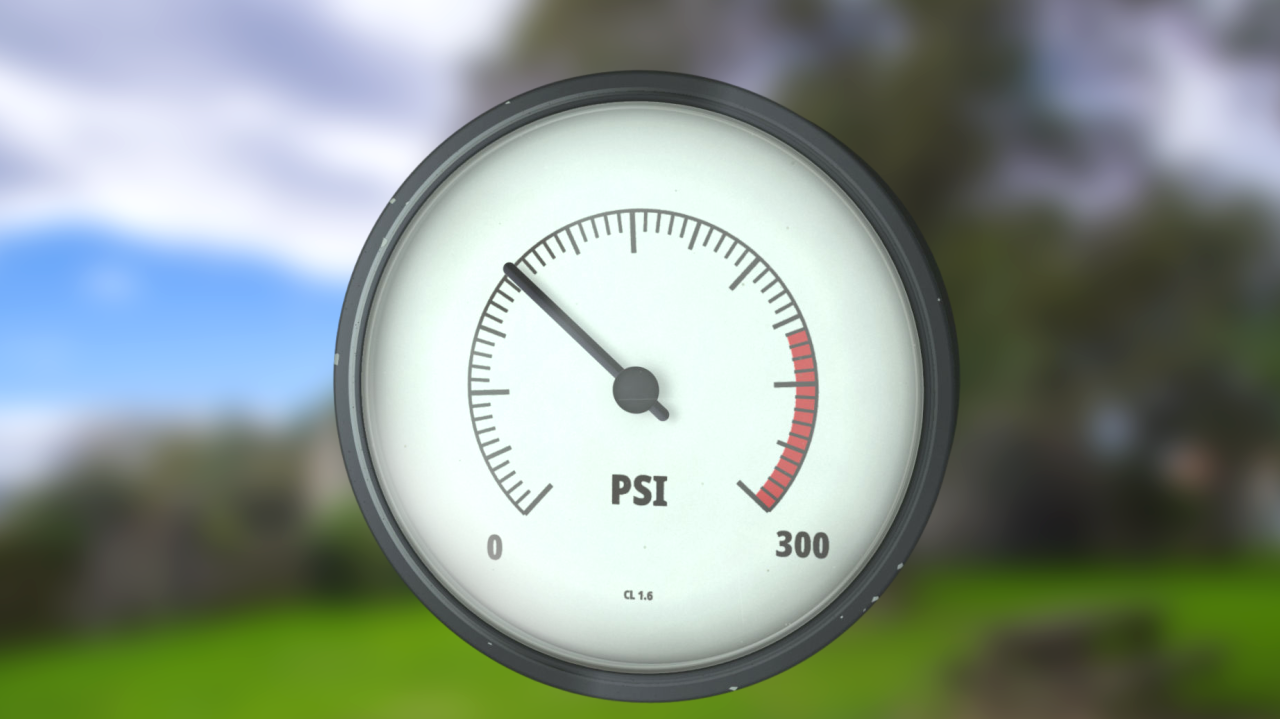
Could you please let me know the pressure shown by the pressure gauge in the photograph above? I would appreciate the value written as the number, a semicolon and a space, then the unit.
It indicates 100; psi
